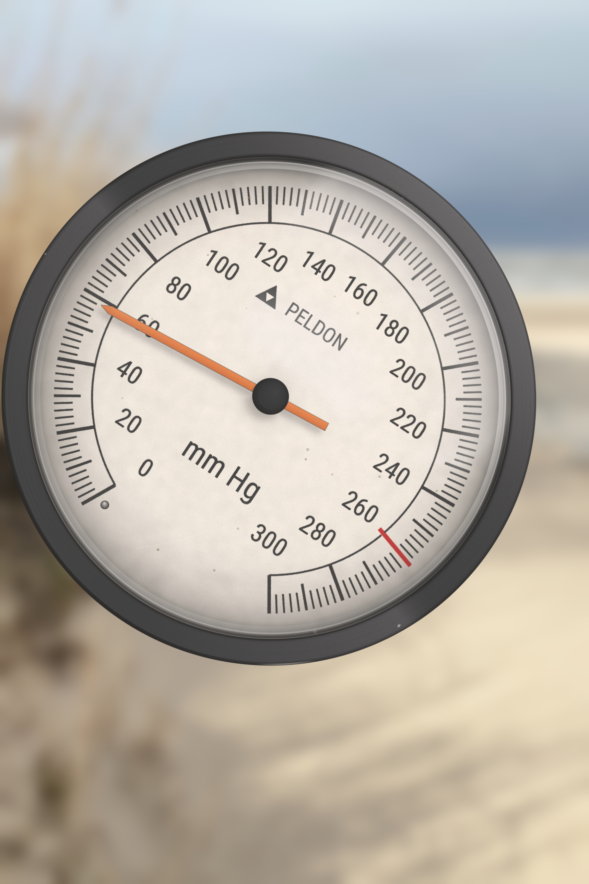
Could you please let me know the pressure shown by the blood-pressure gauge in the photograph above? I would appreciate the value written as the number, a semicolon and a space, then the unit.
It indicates 58; mmHg
